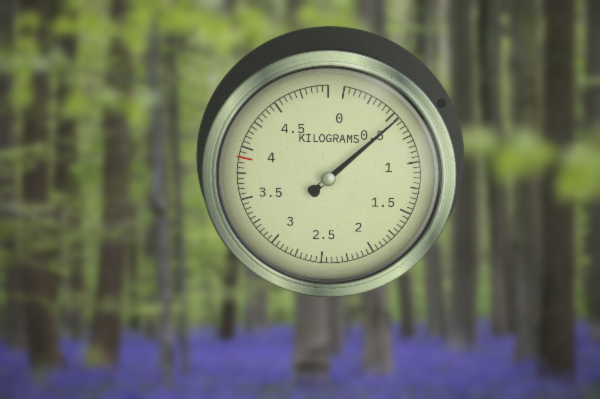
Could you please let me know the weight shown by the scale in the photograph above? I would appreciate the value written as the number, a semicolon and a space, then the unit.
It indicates 0.55; kg
